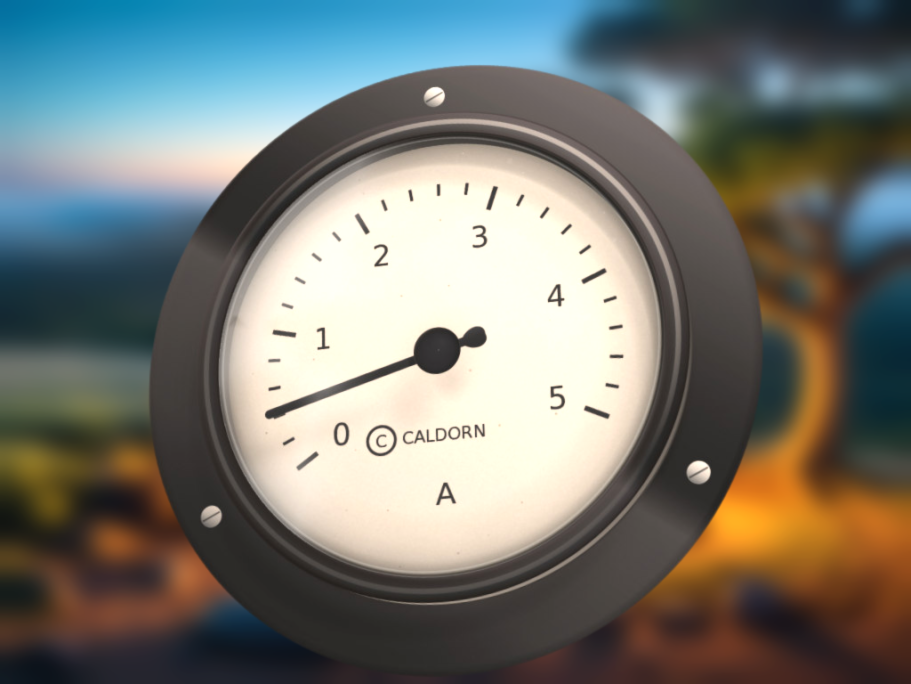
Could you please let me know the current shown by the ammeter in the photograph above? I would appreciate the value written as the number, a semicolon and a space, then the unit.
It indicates 0.4; A
